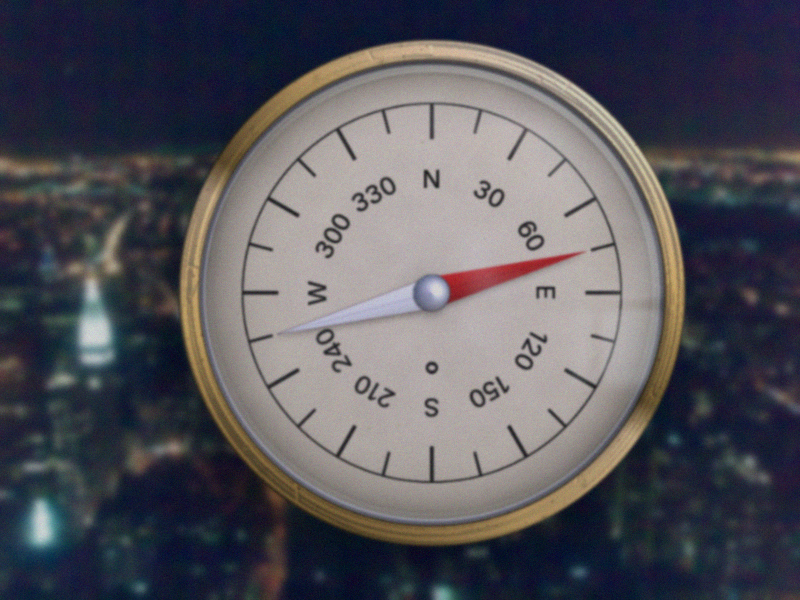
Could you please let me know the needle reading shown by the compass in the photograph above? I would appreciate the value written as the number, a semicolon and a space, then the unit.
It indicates 75; °
